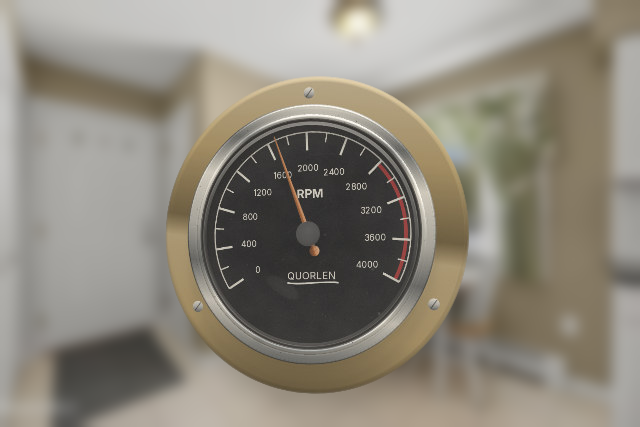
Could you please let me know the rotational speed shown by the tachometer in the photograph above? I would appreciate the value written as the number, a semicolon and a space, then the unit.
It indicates 1700; rpm
